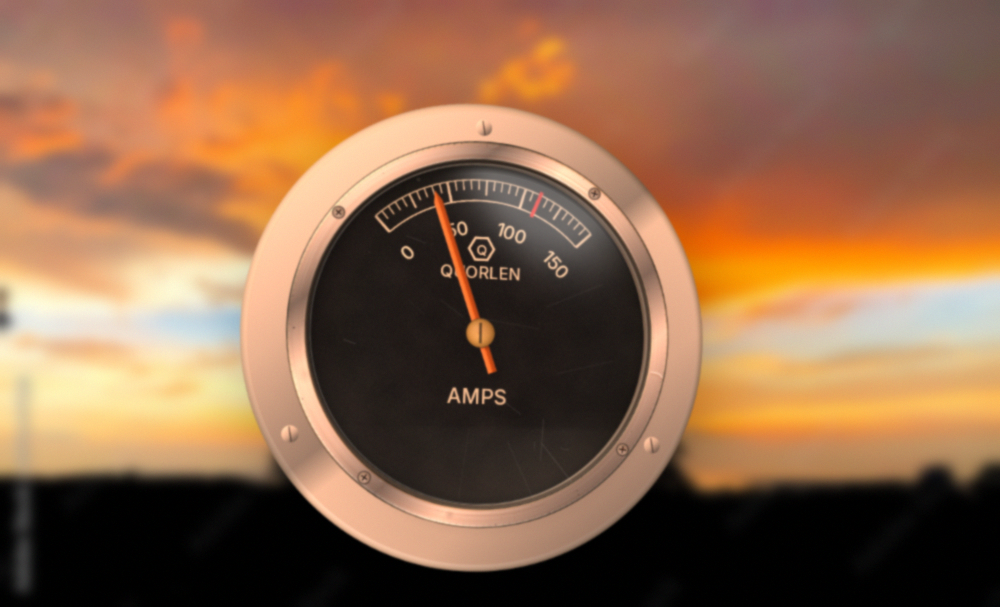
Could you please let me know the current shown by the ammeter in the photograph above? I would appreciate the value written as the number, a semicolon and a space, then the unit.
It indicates 40; A
